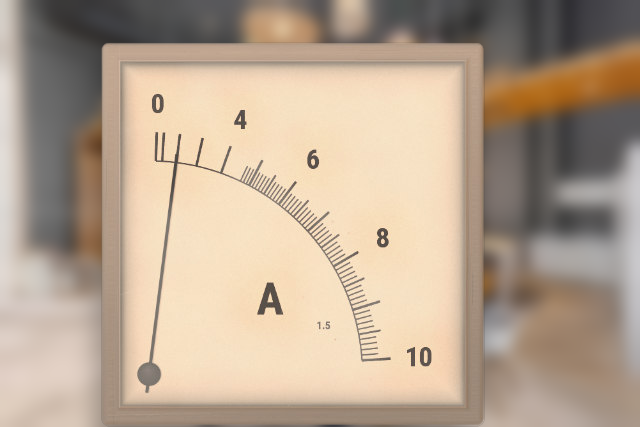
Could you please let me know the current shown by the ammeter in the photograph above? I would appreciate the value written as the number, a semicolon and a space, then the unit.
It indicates 2; A
